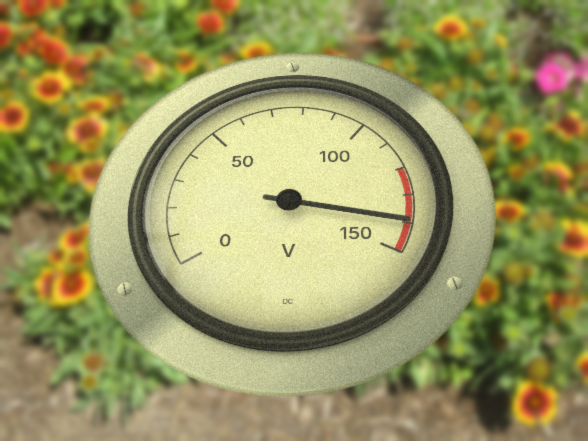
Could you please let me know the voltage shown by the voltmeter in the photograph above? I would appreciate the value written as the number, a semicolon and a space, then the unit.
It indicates 140; V
